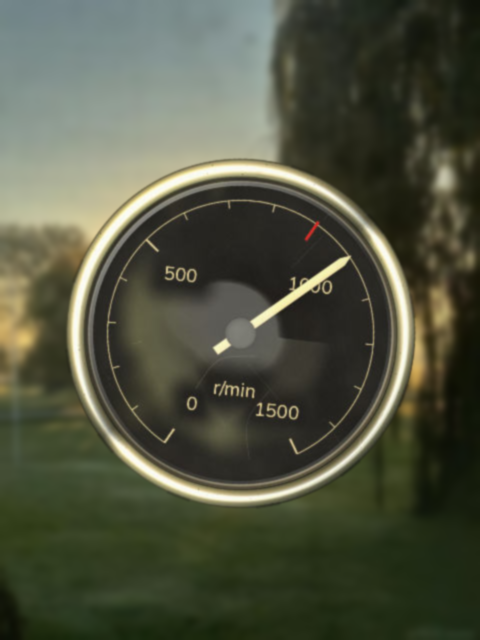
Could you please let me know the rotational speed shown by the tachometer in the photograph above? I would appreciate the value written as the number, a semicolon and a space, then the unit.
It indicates 1000; rpm
